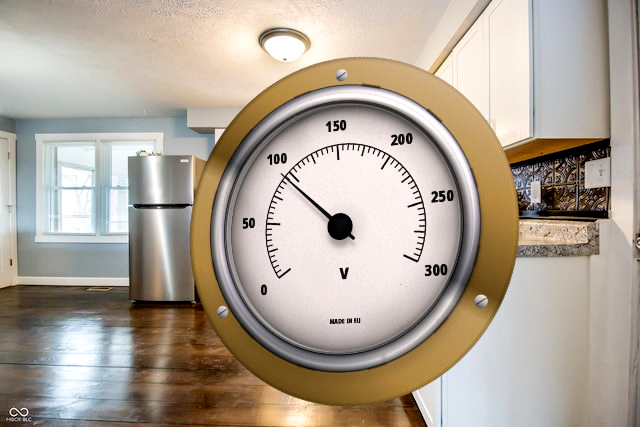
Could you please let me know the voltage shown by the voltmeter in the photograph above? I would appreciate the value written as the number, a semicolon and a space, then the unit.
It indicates 95; V
